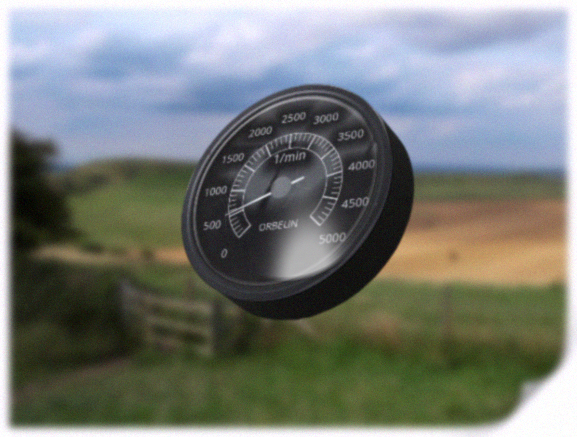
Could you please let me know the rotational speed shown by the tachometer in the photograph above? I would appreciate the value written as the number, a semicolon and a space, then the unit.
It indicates 500; rpm
